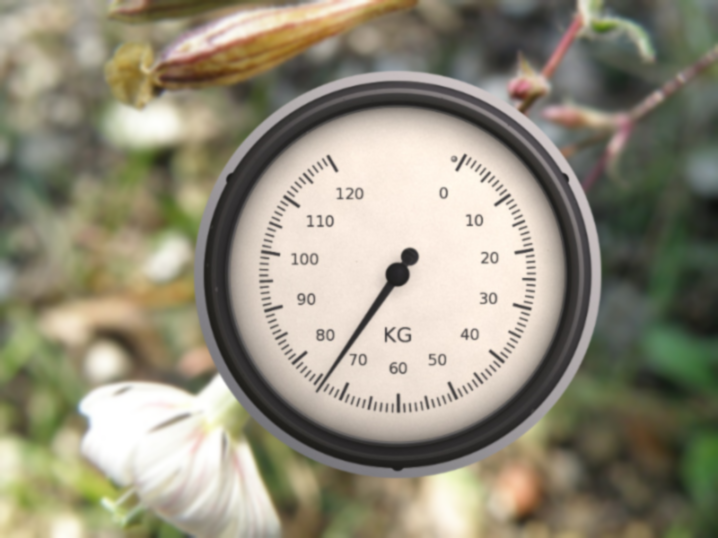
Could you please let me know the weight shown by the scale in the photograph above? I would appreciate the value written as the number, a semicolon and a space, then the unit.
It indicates 74; kg
